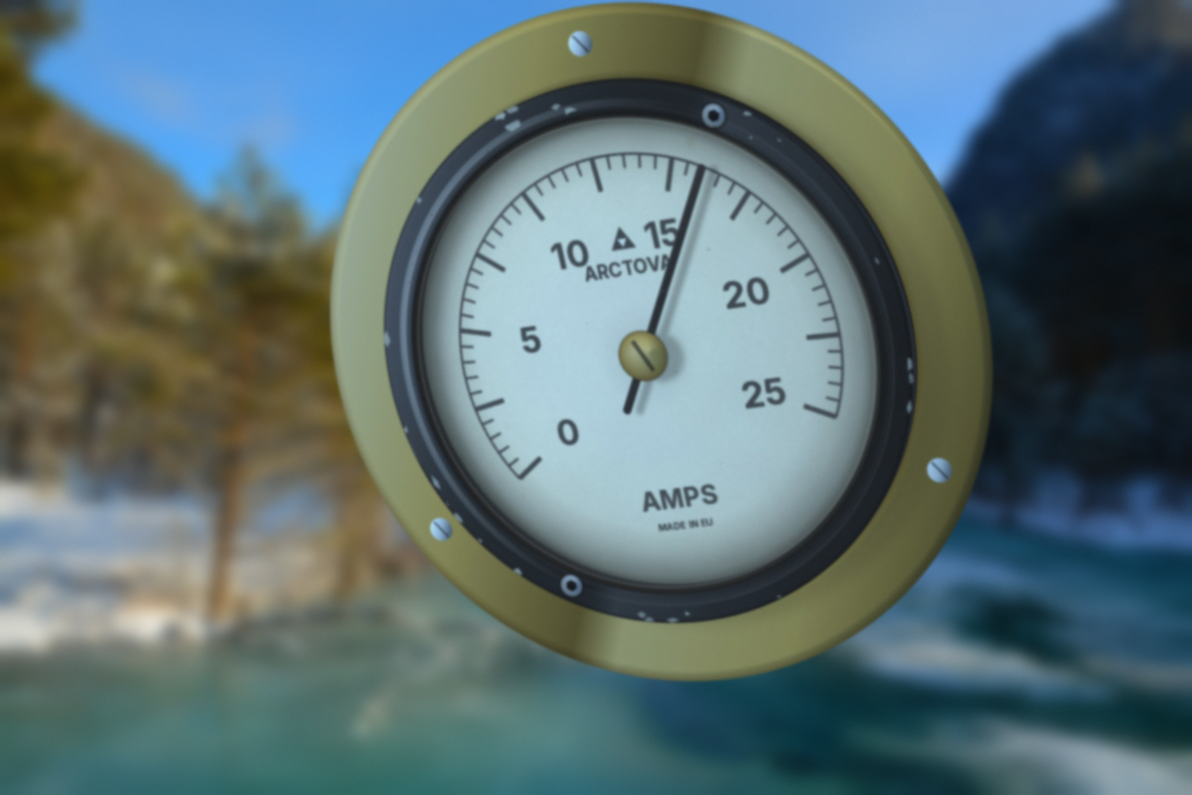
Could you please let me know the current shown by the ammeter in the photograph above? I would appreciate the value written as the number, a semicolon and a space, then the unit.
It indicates 16; A
